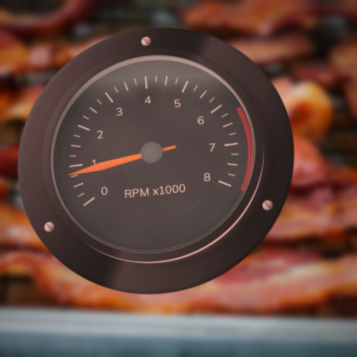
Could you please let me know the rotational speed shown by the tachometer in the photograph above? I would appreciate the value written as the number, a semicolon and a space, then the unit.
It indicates 750; rpm
